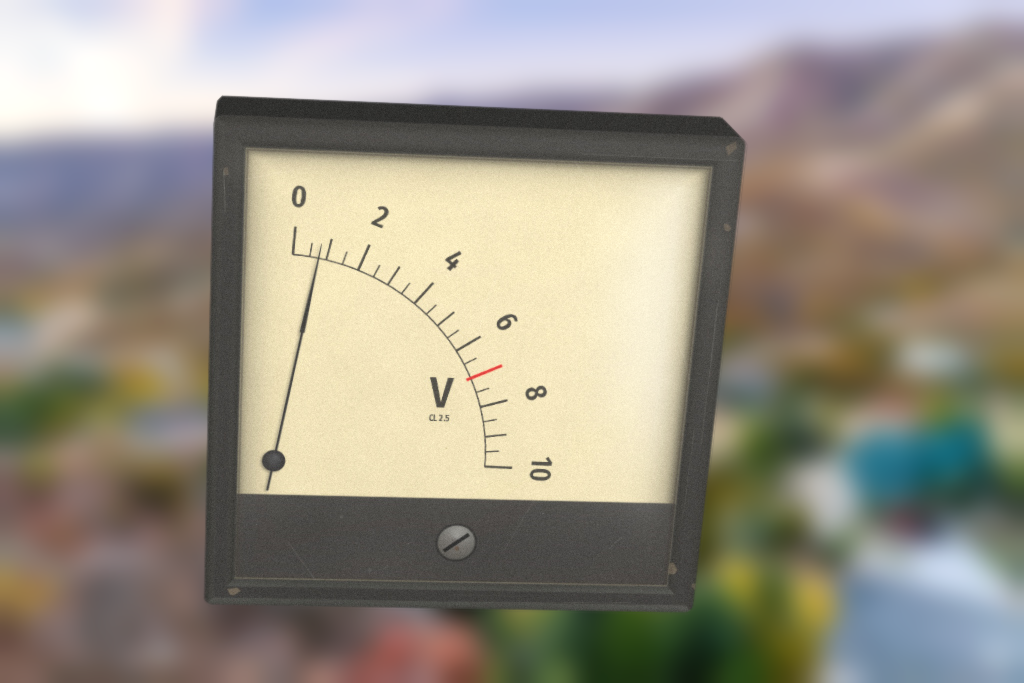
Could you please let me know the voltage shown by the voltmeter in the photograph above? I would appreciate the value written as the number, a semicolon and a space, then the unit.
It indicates 0.75; V
